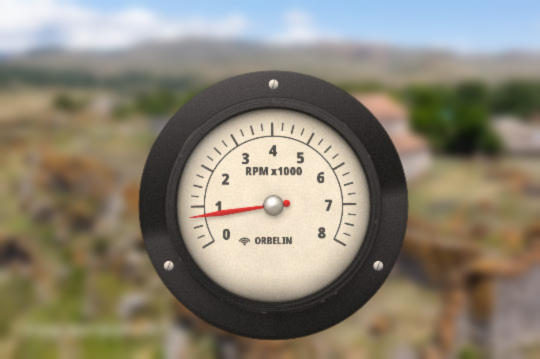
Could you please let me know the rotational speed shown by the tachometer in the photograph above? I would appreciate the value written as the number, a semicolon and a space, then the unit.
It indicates 750; rpm
